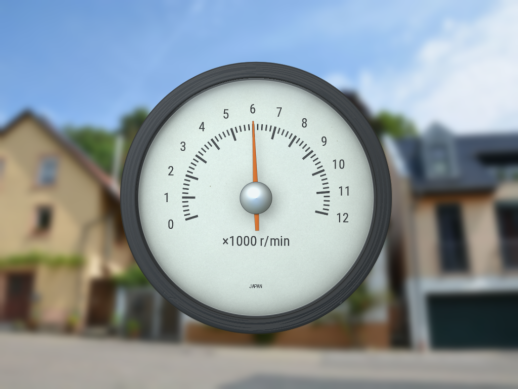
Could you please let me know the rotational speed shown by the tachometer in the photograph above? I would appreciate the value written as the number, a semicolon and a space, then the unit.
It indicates 6000; rpm
